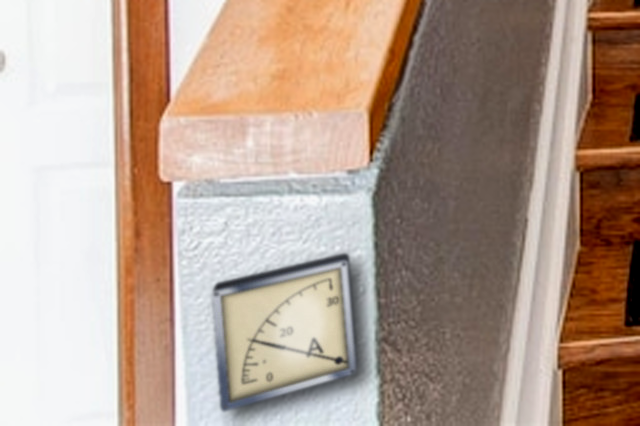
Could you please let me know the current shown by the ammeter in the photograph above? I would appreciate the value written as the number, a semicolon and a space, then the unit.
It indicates 16; A
